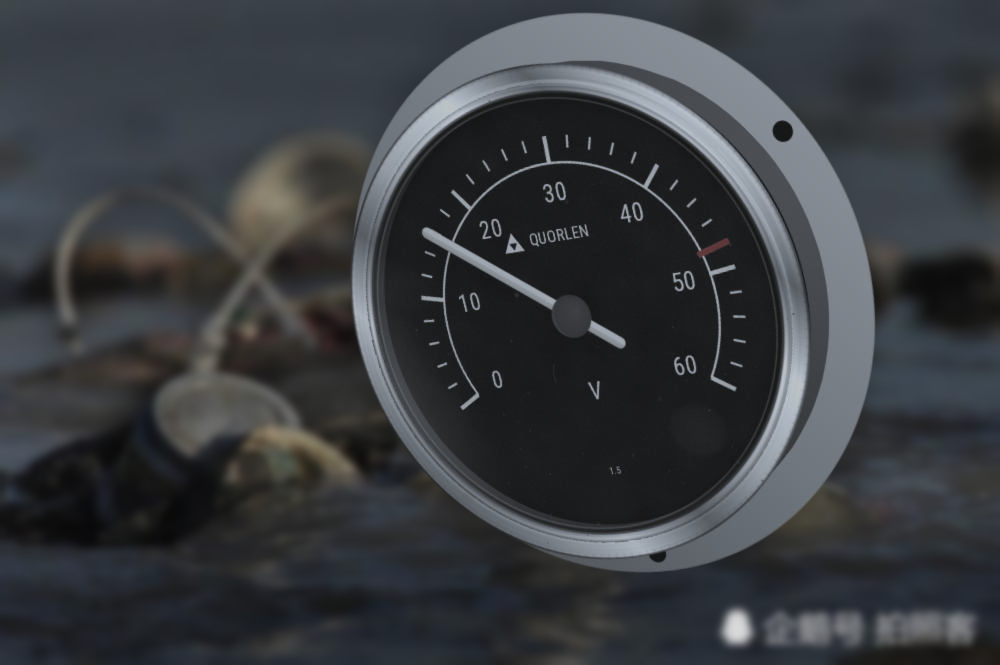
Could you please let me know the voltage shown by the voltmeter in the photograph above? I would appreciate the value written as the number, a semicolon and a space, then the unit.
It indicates 16; V
